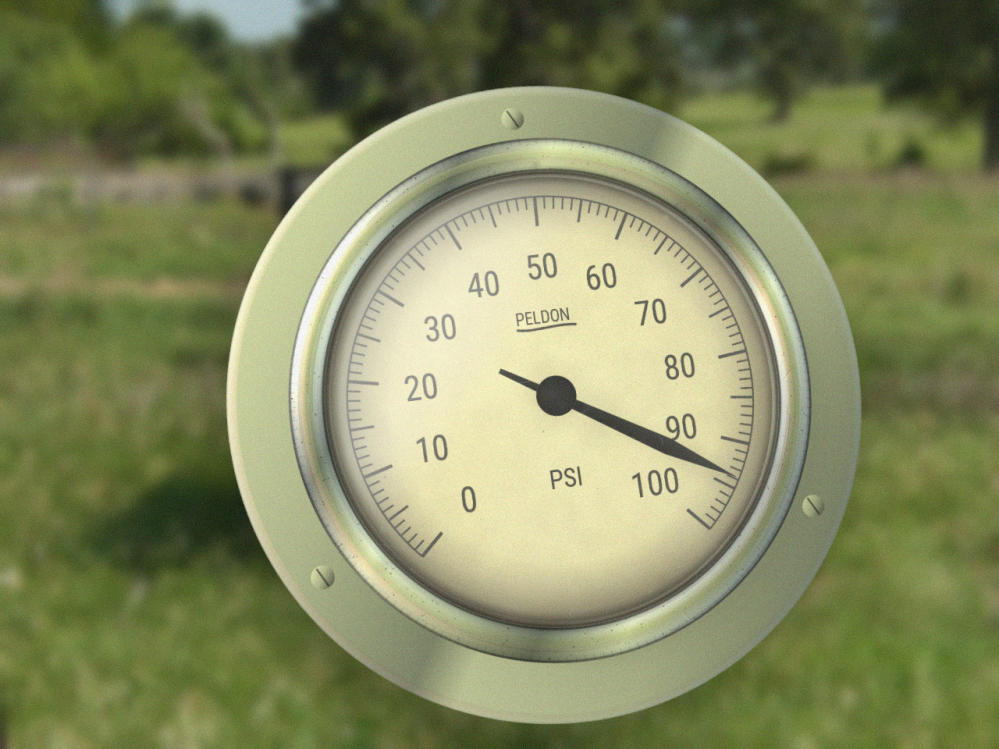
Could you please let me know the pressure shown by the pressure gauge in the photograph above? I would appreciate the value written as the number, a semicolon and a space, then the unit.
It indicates 94; psi
